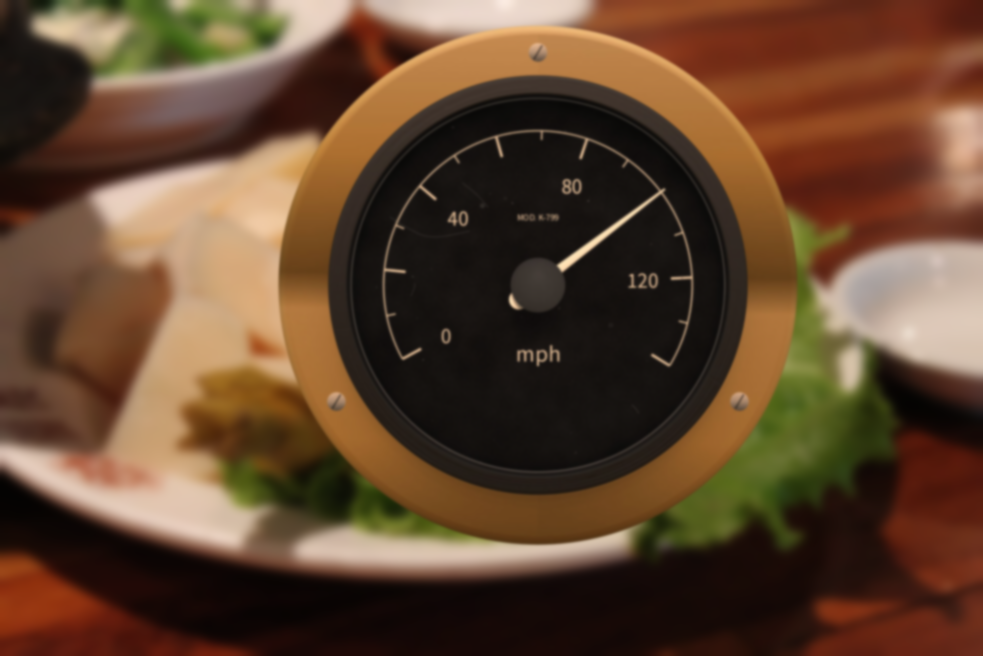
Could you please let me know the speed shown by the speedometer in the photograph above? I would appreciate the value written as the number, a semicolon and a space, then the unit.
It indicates 100; mph
